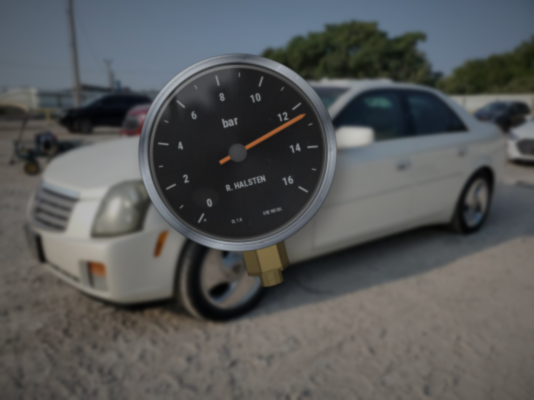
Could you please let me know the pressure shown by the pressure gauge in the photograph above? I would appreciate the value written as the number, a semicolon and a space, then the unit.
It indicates 12.5; bar
